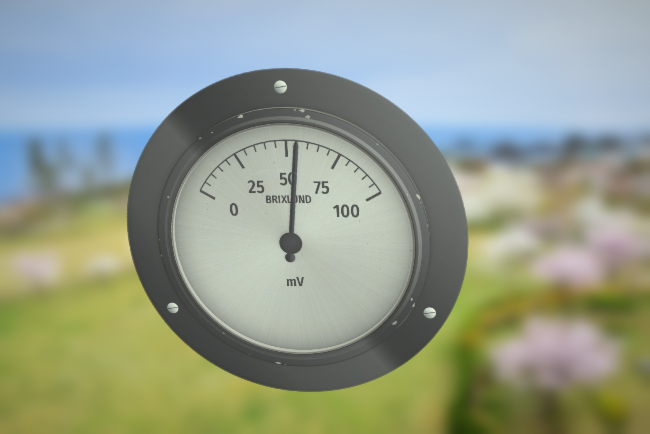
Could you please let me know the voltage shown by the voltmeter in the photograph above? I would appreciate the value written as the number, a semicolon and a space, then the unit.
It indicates 55; mV
